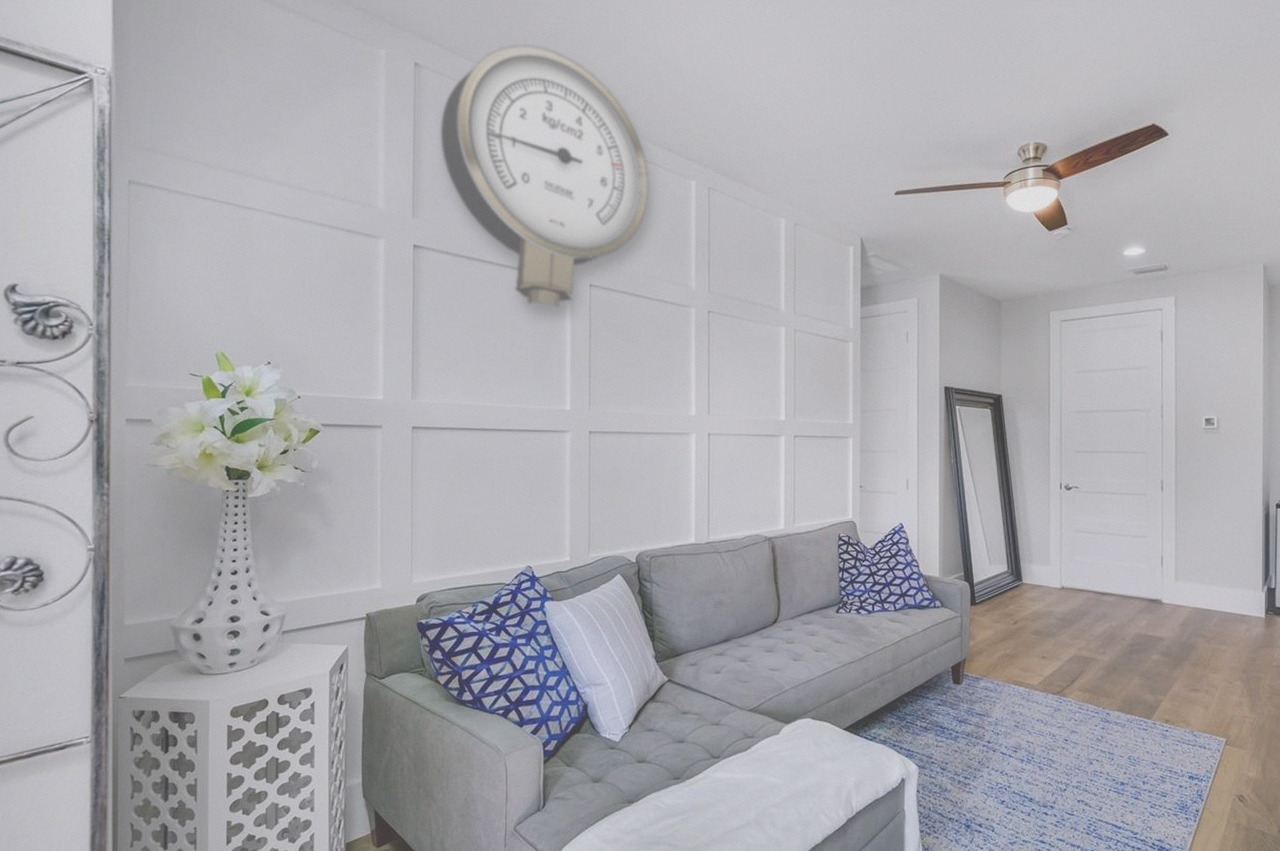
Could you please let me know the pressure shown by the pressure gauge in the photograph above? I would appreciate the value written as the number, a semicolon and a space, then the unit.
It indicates 1; kg/cm²
